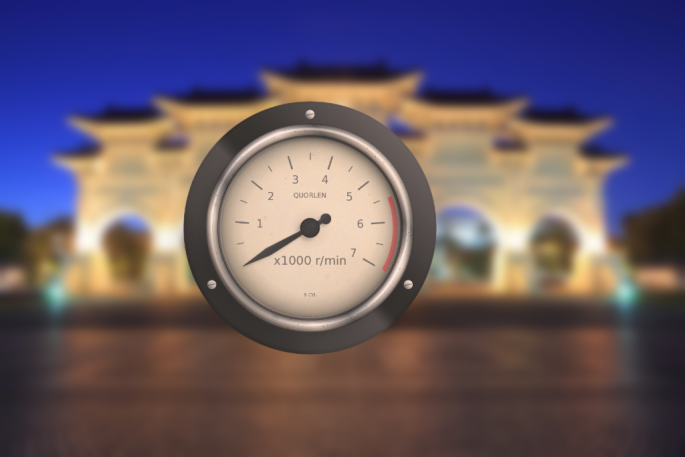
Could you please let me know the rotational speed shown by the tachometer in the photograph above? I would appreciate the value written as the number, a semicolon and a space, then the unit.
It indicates 0; rpm
